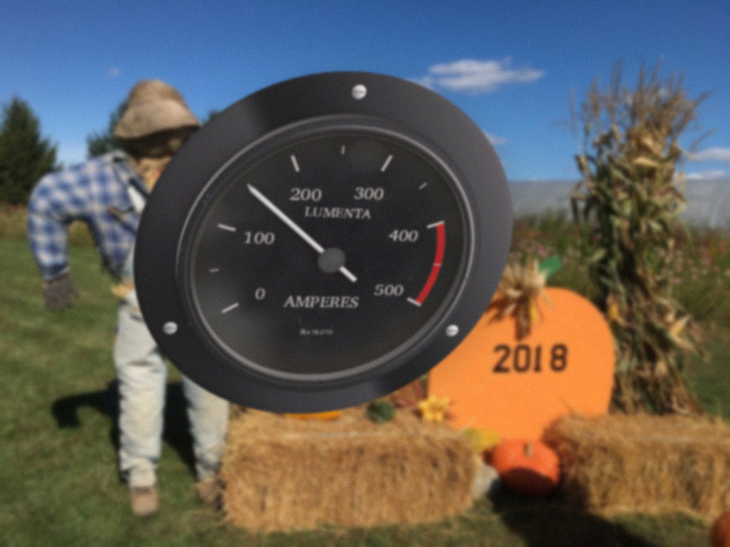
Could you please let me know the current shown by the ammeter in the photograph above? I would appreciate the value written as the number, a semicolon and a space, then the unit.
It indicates 150; A
